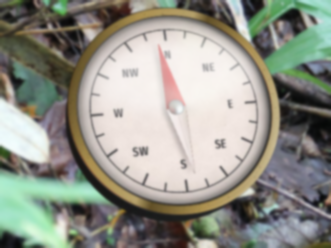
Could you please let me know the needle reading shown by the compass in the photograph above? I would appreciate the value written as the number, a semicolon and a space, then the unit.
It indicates 352.5; °
